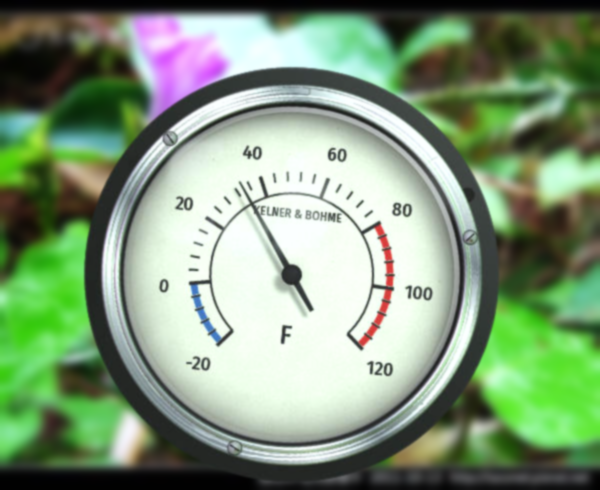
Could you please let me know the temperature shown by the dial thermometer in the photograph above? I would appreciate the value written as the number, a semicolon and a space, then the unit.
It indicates 34; °F
